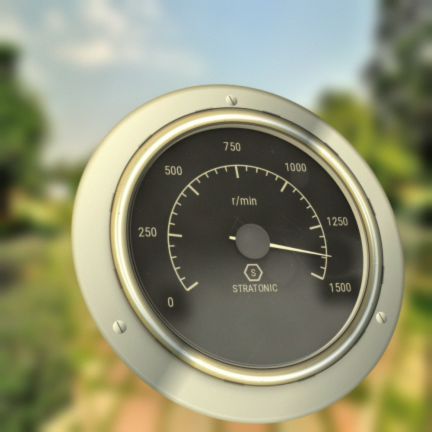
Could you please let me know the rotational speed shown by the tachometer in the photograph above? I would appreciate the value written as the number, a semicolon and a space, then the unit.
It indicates 1400; rpm
